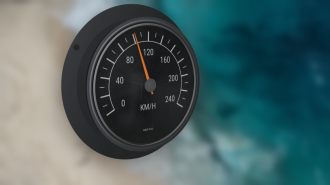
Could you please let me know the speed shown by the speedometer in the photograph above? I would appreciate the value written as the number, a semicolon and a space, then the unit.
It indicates 100; km/h
